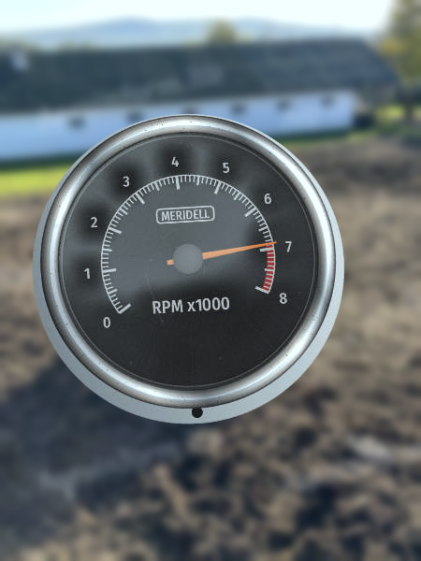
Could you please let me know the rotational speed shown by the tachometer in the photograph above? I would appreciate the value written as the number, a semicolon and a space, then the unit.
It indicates 6900; rpm
